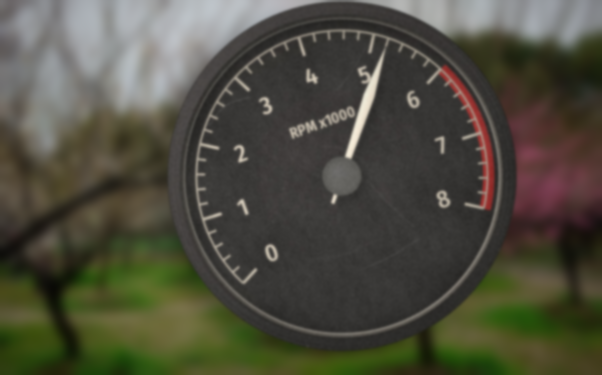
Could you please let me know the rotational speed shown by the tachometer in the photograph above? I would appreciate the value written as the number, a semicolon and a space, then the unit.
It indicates 5200; rpm
